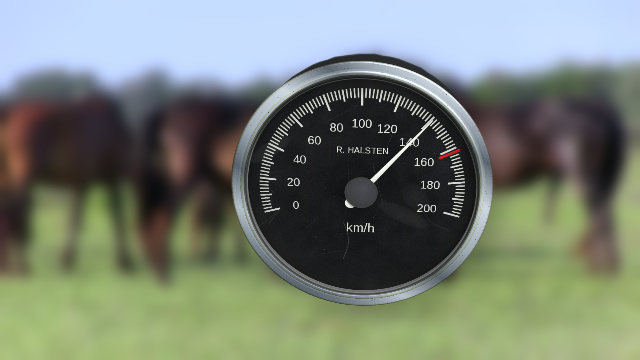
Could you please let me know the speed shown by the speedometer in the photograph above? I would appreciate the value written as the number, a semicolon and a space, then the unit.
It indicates 140; km/h
